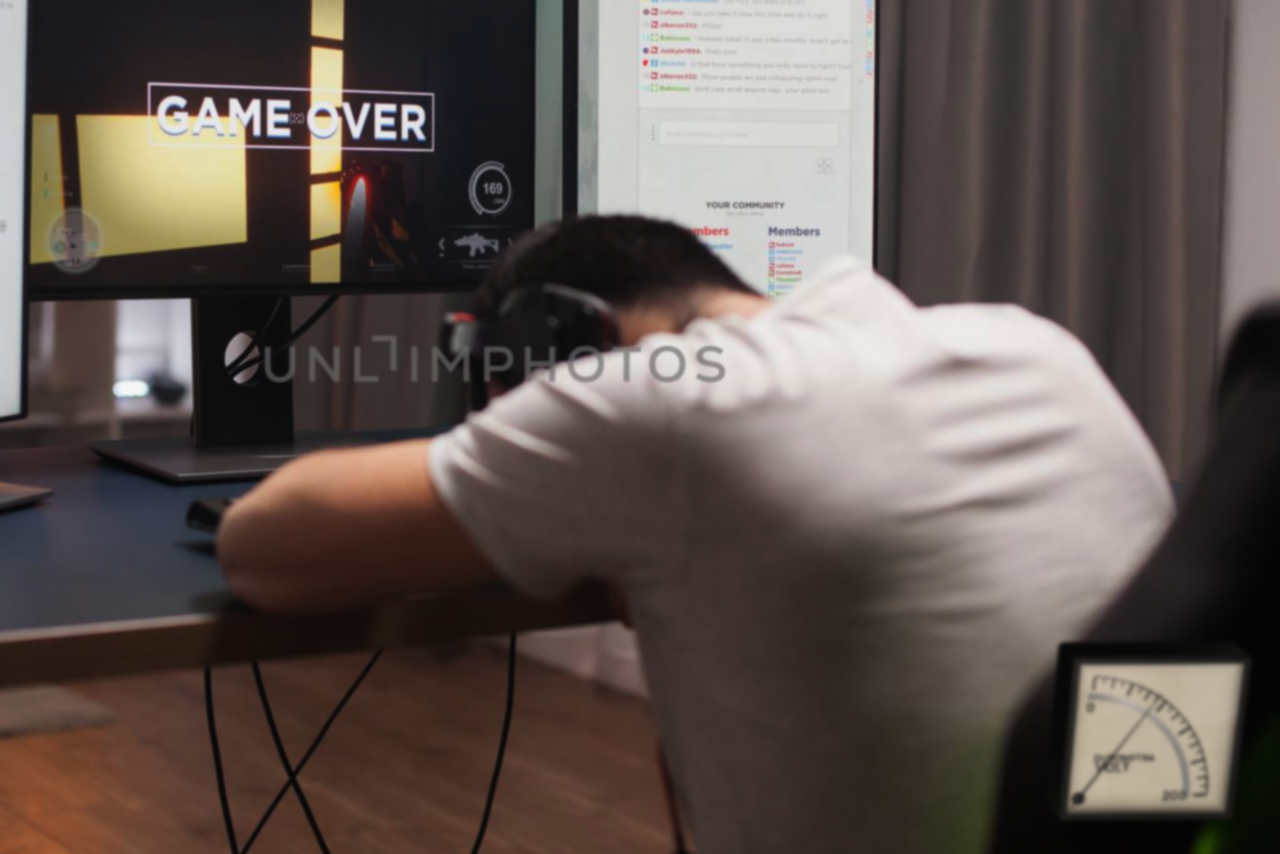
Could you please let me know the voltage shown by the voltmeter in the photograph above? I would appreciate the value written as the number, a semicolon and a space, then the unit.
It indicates 70; V
